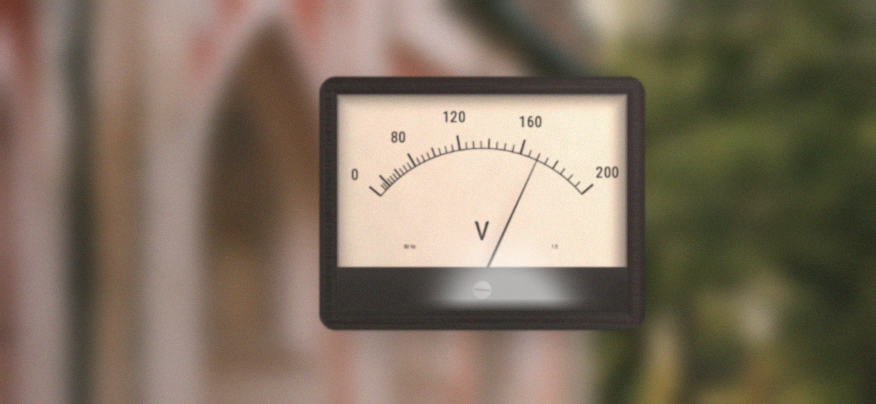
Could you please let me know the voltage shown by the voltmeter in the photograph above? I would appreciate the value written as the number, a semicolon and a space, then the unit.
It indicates 170; V
